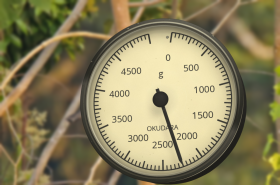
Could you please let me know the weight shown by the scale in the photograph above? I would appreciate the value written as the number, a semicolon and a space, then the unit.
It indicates 2250; g
